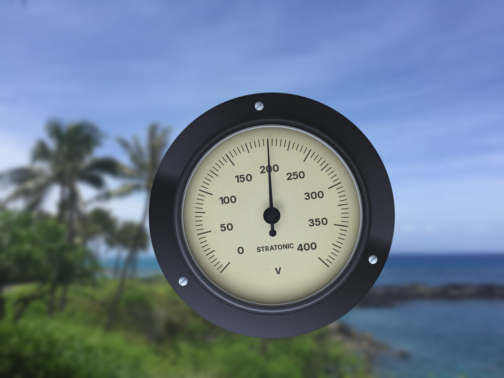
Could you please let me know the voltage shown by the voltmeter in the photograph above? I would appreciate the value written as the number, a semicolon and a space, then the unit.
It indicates 200; V
